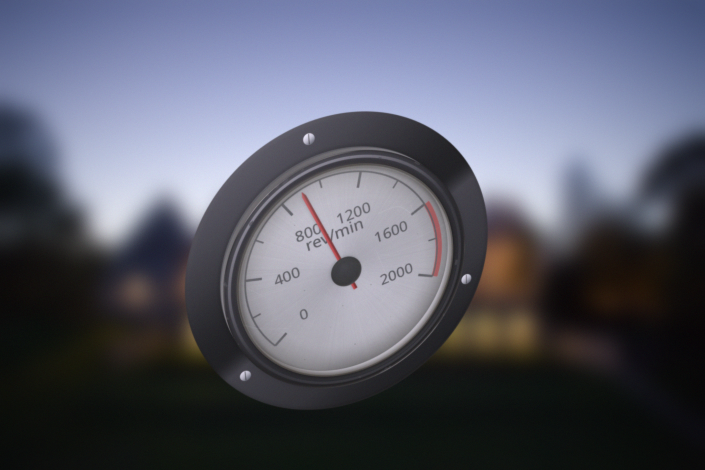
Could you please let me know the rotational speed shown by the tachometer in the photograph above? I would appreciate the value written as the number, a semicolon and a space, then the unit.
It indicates 900; rpm
